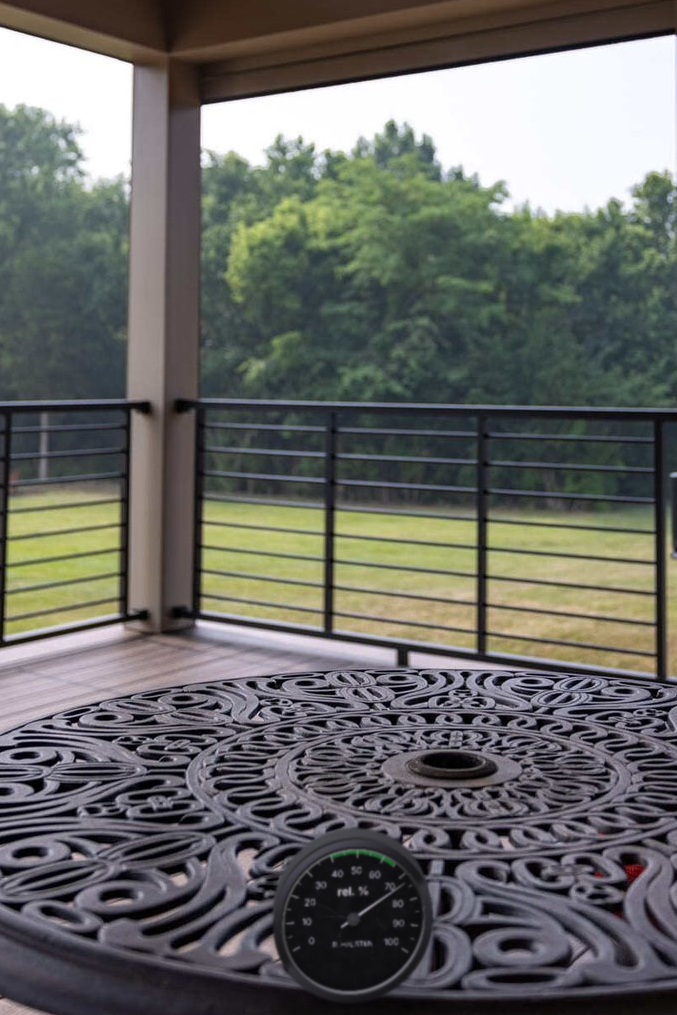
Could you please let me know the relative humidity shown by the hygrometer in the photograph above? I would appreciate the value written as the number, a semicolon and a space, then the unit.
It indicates 72.5; %
